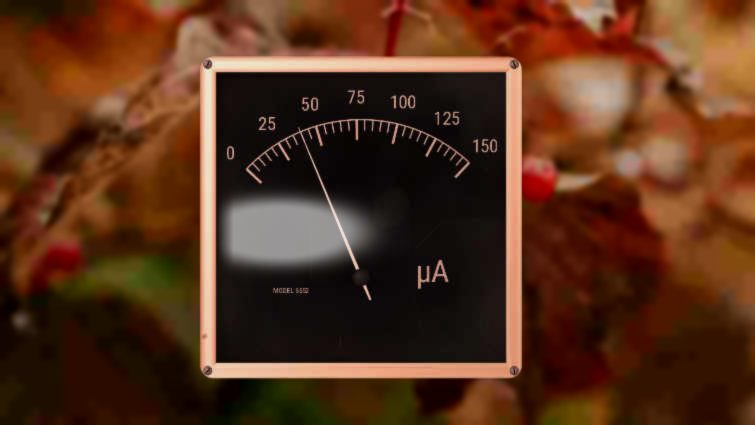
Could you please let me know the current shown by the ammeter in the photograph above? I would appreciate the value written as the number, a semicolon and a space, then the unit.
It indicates 40; µA
